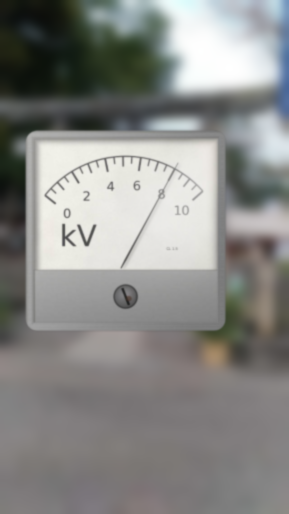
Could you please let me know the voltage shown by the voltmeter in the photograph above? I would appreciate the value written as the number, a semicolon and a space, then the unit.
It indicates 8; kV
